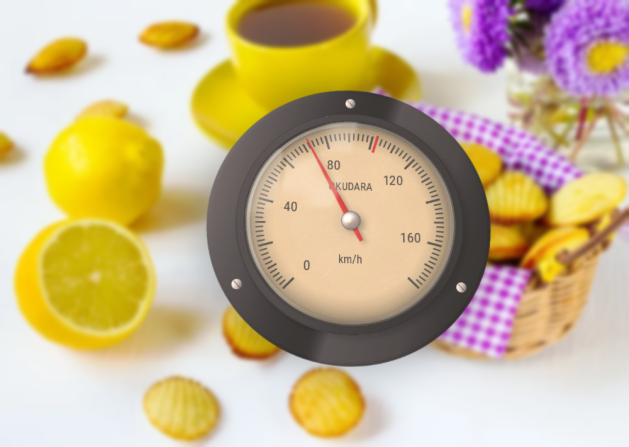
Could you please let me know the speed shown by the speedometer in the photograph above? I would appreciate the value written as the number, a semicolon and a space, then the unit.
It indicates 72; km/h
